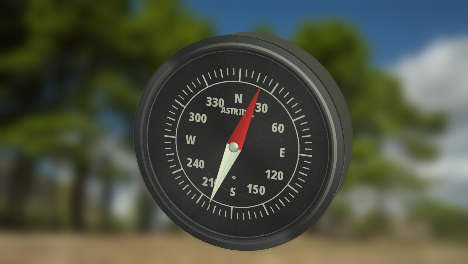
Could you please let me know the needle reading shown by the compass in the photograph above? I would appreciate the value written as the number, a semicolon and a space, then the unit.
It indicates 20; °
